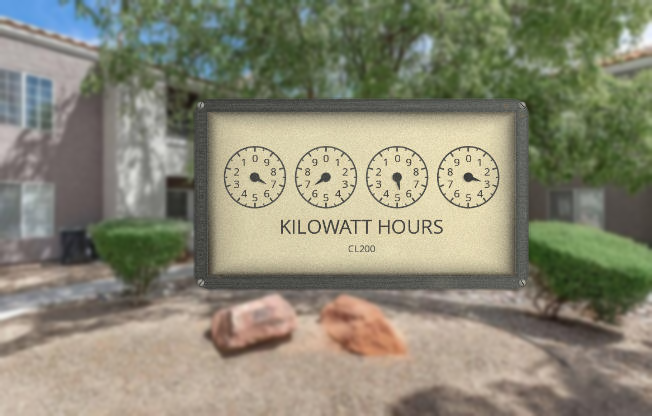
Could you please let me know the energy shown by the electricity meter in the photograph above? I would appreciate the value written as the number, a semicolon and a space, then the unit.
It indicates 6653; kWh
